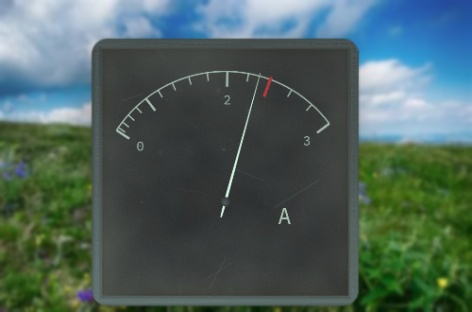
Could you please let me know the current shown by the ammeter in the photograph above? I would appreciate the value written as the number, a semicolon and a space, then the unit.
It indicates 2.3; A
